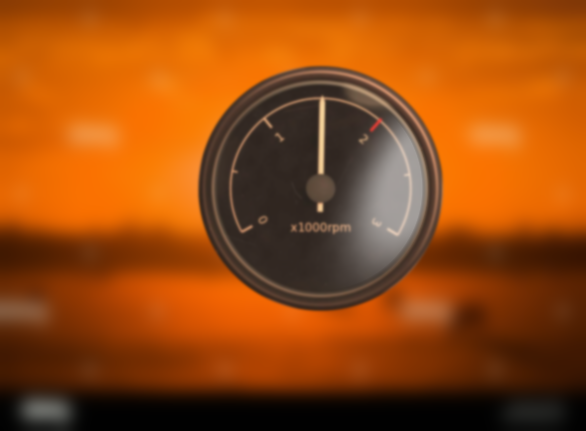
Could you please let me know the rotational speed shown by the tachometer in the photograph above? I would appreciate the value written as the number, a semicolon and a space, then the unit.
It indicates 1500; rpm
